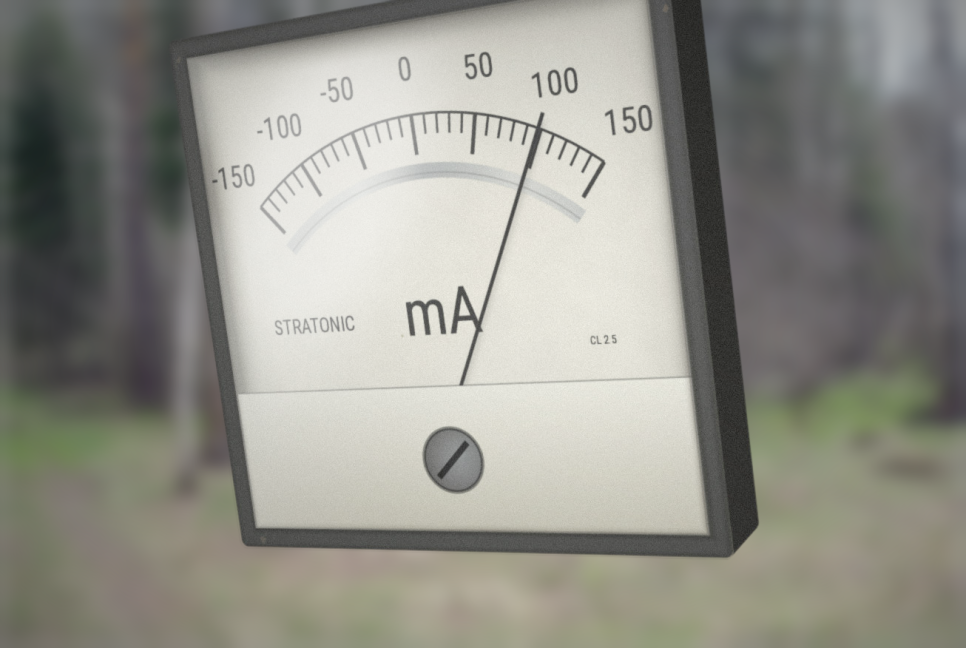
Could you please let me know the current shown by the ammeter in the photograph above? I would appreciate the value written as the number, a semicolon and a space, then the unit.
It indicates 100; mA
